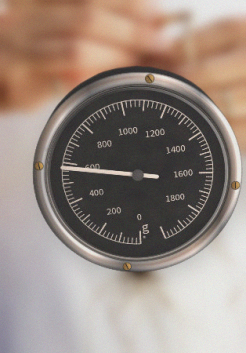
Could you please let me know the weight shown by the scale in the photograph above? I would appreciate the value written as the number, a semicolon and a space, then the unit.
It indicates 580; g
